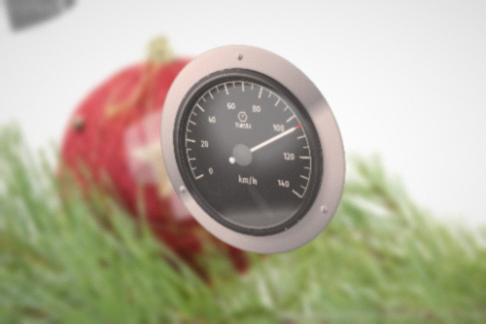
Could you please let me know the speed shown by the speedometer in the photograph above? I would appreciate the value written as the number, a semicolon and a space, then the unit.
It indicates 105; km/h
